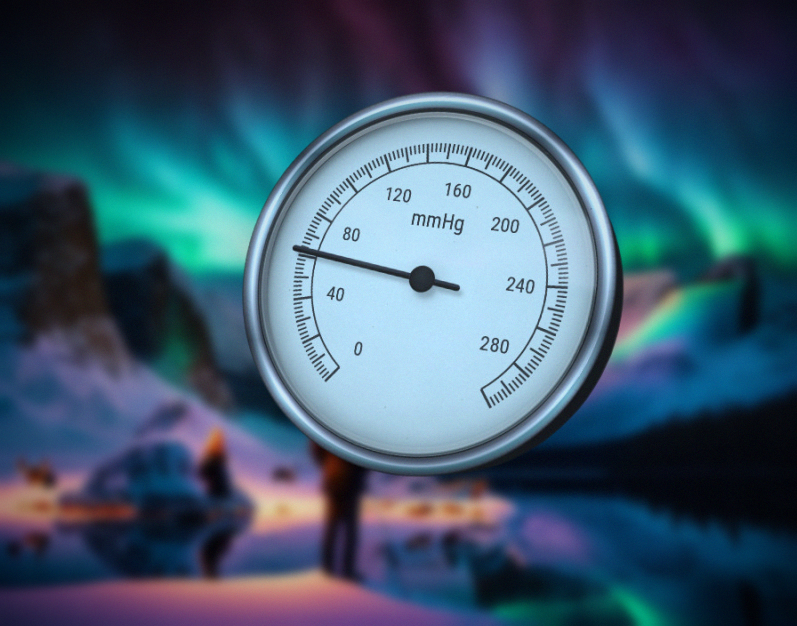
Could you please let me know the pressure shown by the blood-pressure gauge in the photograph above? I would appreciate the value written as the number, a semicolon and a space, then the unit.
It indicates 62; mmHg
